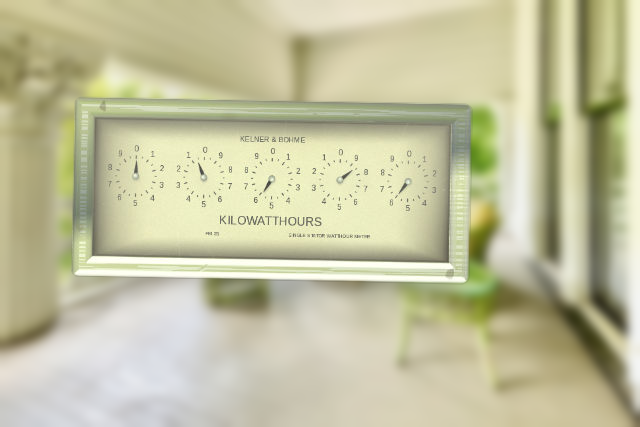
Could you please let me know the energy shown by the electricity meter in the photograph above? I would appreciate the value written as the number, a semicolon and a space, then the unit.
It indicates 586; kWh
